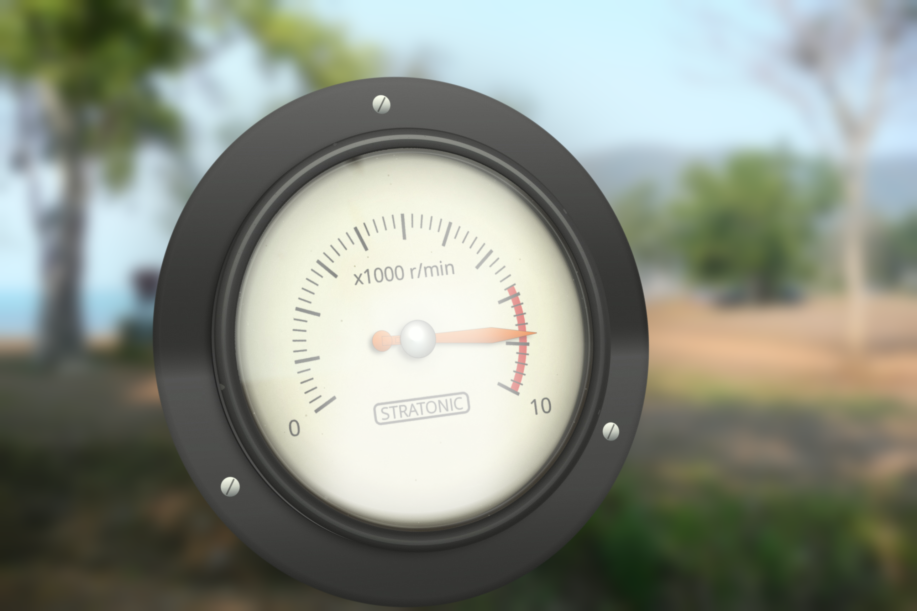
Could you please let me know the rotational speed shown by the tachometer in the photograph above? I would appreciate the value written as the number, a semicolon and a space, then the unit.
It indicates 8800; rpm
